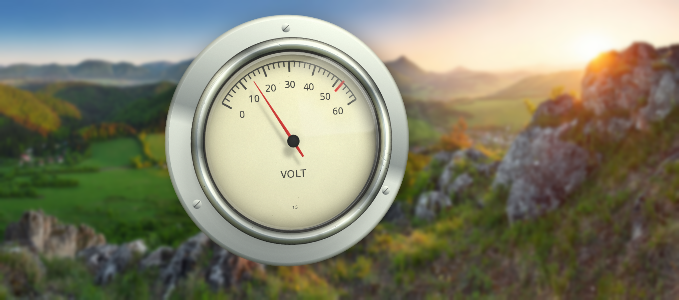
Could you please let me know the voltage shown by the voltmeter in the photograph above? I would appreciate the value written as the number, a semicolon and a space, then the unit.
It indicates 14; V
